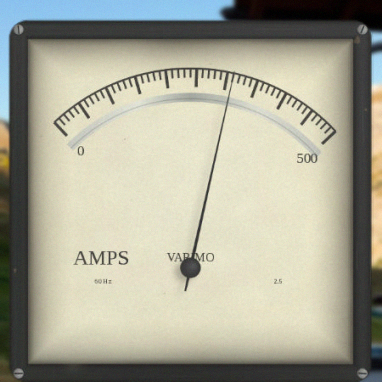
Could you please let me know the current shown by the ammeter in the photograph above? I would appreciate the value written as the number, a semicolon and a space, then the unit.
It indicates 310; A
